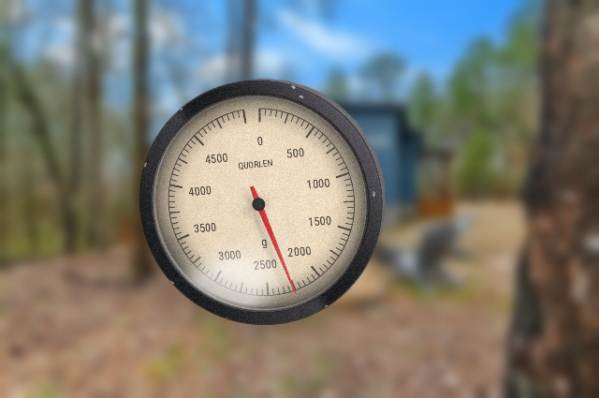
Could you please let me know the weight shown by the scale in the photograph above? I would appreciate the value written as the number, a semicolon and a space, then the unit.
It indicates 2250; g
